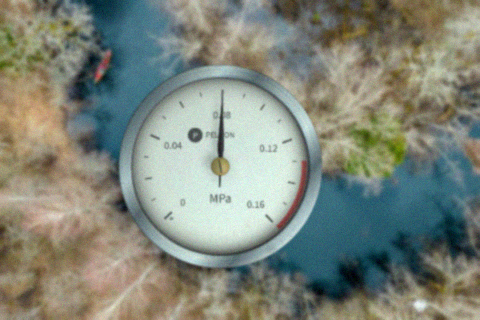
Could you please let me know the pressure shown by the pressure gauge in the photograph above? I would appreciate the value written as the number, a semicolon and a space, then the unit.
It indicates 0.08; MPa
